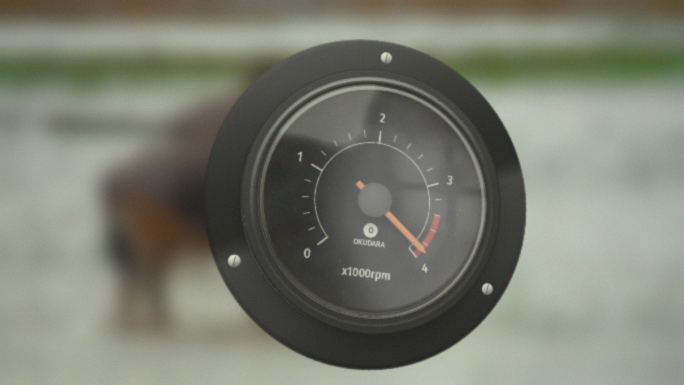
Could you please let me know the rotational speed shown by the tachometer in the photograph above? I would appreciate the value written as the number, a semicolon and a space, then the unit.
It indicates 3900; rpm
